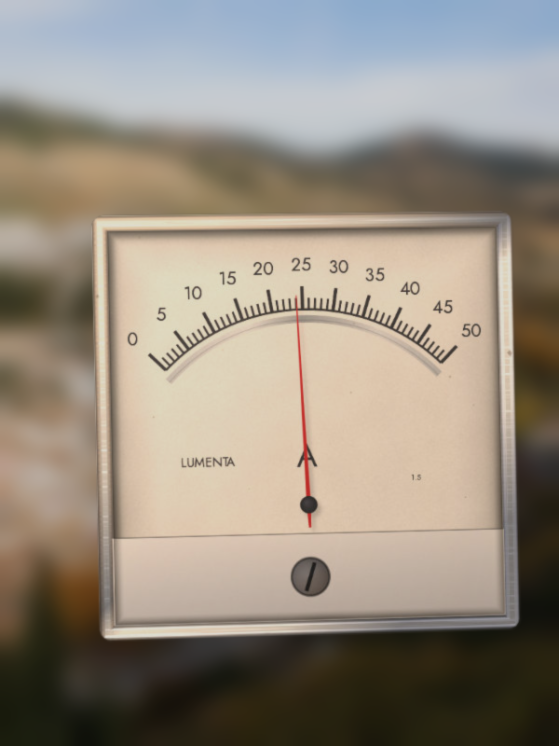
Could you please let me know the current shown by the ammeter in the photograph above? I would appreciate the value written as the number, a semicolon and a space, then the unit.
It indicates 24; A
